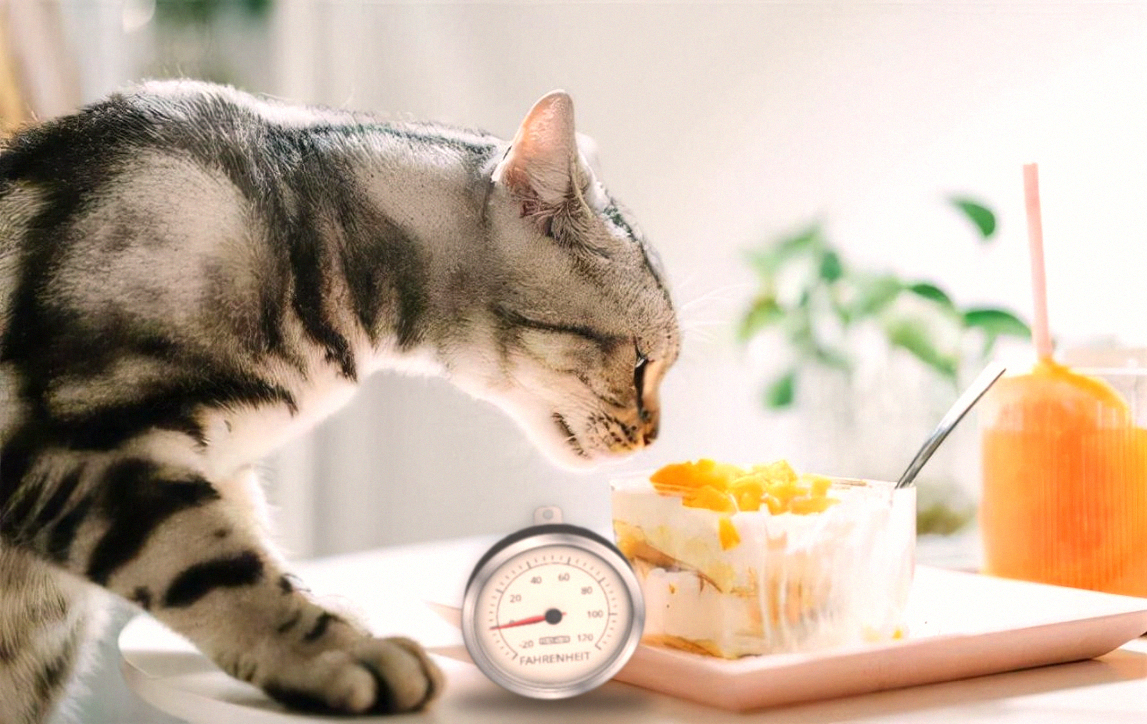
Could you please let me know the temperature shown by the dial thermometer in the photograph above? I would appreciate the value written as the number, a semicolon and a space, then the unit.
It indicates 0; °F
